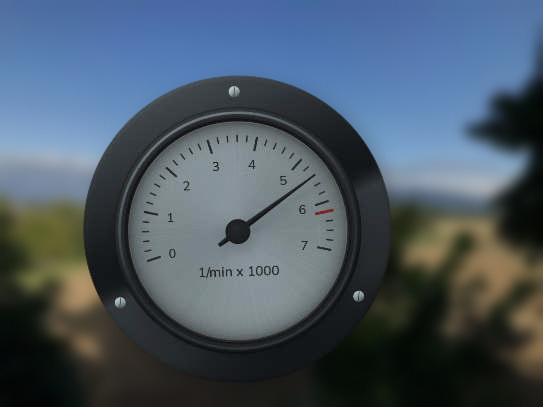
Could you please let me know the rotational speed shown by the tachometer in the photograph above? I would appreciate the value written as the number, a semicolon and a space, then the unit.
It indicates 5400; rpm
